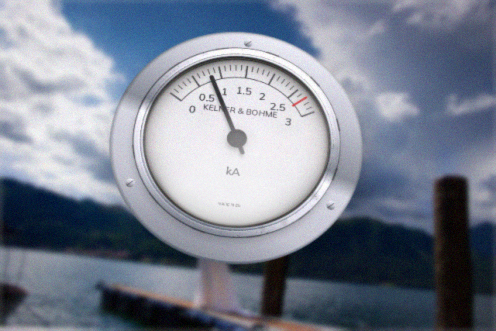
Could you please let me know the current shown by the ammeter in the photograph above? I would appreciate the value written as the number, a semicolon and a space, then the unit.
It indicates 0.8; kA
